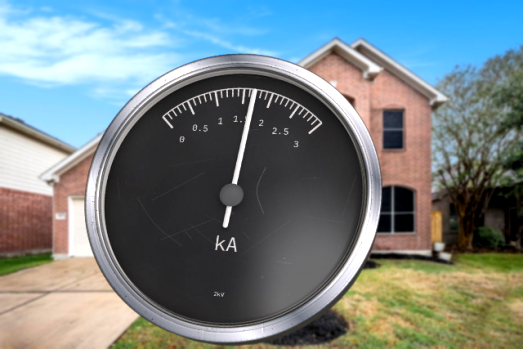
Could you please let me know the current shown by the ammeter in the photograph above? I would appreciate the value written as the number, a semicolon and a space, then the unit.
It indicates 1.7; kA
